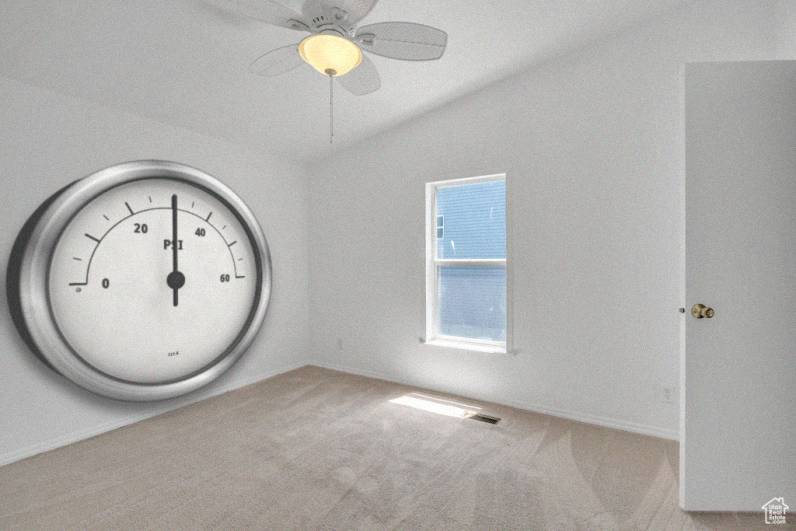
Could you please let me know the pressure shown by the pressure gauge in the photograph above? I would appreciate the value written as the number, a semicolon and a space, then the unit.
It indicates 30; psi
